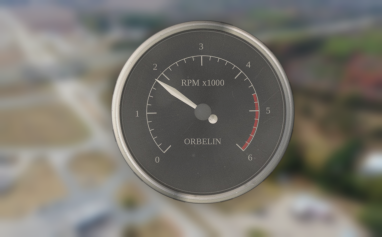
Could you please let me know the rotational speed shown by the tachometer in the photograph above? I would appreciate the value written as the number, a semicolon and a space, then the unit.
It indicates 1800; rpm
